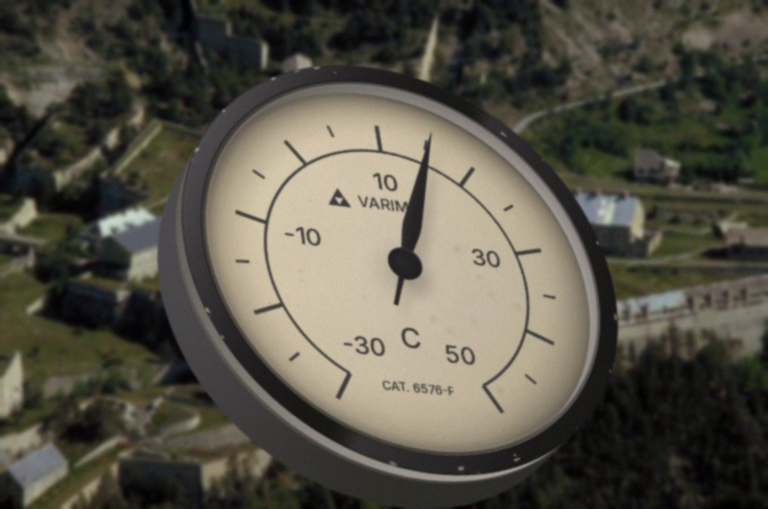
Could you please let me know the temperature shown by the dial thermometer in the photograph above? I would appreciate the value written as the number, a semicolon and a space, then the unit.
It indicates 15; °C
